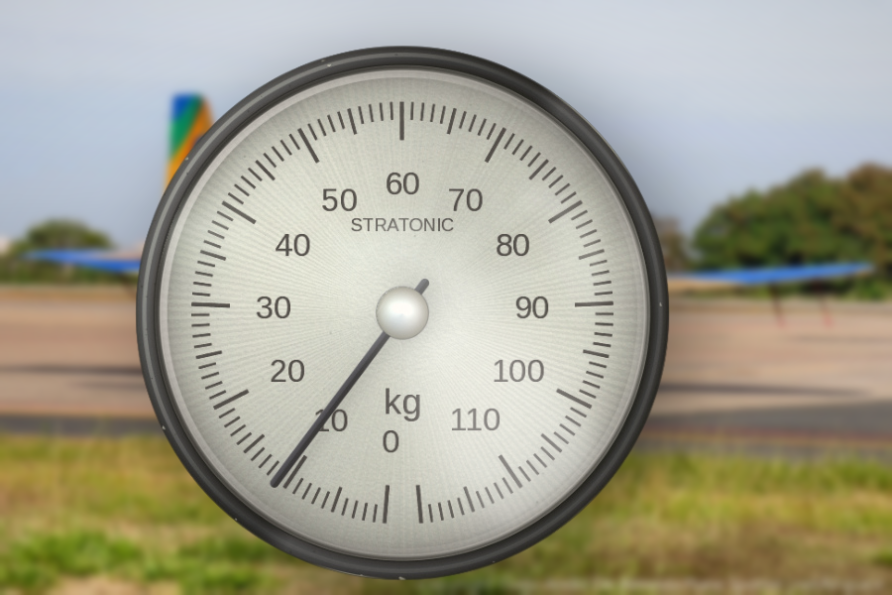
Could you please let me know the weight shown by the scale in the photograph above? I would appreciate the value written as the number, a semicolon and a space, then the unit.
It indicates 11; kg
